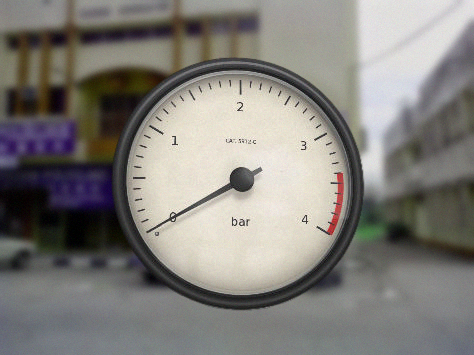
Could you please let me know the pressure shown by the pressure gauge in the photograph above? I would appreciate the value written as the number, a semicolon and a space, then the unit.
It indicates 0; bar
